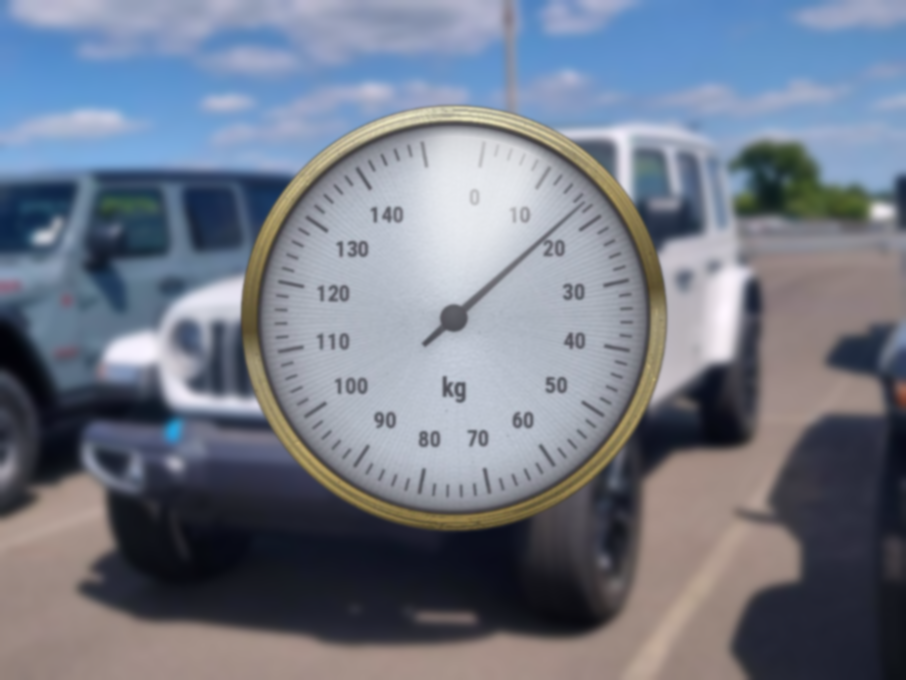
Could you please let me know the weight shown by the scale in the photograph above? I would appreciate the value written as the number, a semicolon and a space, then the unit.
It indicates 17; kg
